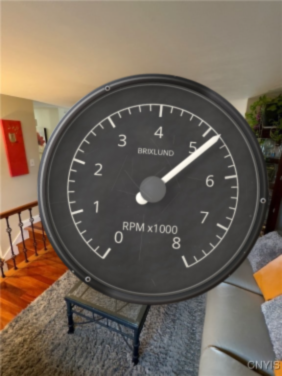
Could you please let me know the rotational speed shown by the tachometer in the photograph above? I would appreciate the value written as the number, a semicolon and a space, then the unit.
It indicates 5200; rpm
